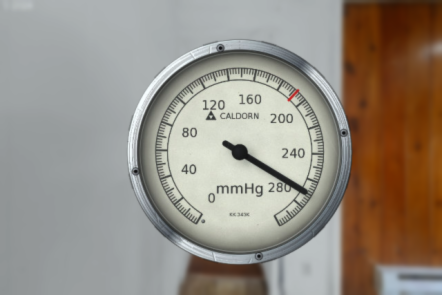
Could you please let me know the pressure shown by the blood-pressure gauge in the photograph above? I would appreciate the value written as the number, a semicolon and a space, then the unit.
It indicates 270; mmHg
